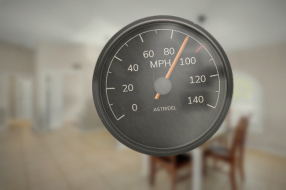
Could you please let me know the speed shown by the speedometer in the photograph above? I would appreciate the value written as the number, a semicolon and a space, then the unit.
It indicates 90; mph
